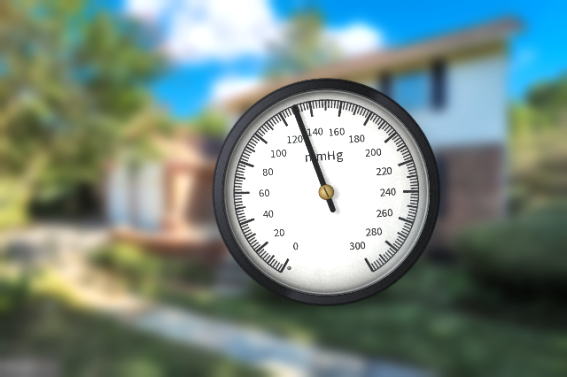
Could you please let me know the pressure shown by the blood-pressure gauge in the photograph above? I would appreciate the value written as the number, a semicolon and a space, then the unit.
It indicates 130; mmHg
